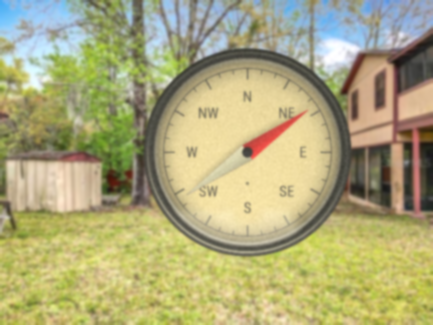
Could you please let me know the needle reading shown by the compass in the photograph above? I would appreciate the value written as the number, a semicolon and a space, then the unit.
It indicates 55; °
